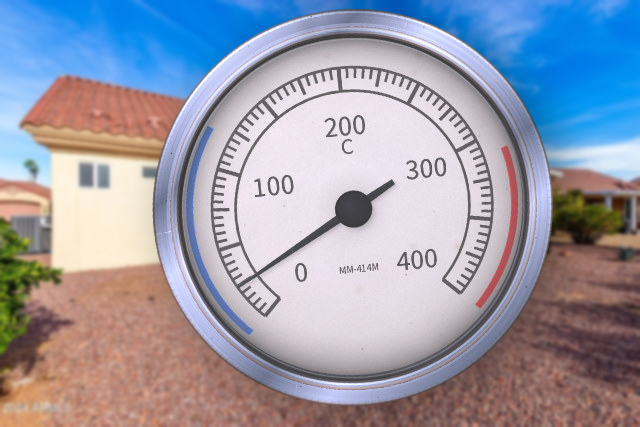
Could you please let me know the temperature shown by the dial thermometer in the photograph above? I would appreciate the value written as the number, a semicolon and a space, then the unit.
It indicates 25; °C
